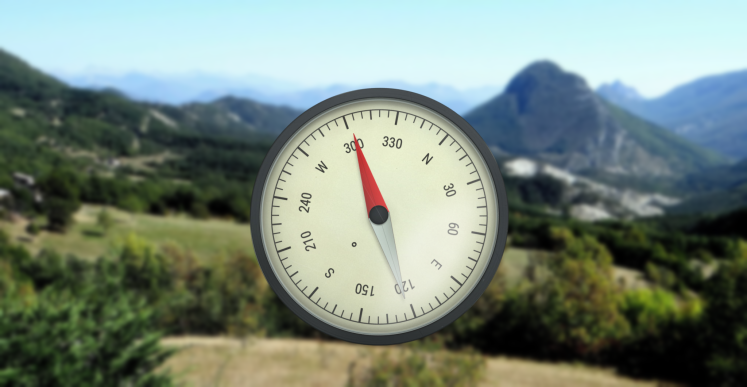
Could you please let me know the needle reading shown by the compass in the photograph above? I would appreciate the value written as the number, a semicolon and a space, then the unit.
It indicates 302.5; °
